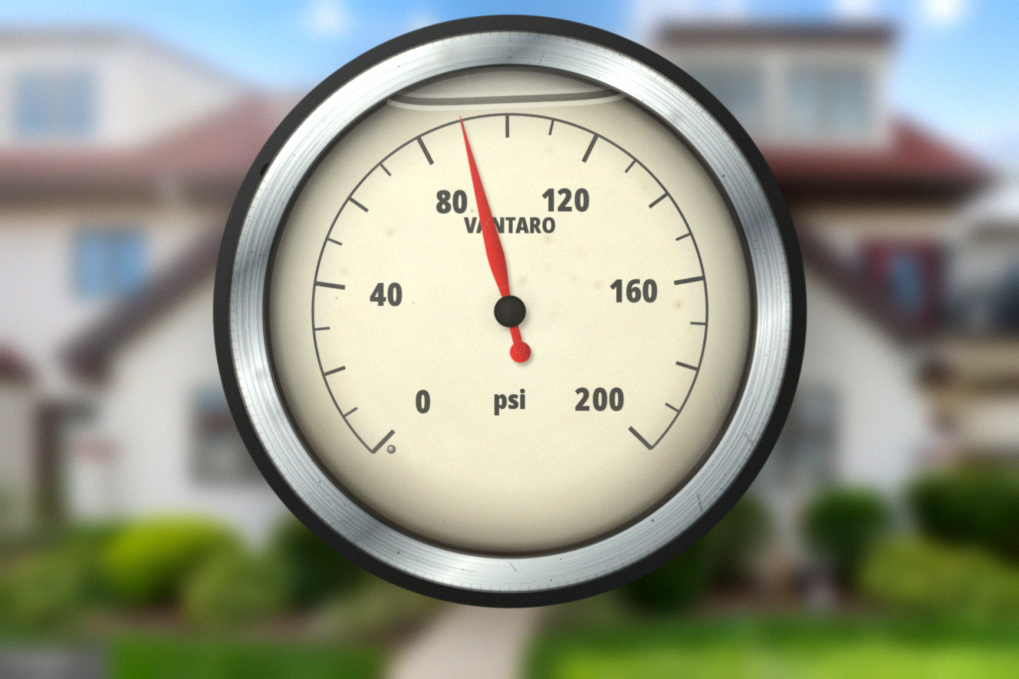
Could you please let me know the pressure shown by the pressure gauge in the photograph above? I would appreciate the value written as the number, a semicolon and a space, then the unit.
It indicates 90; psi
